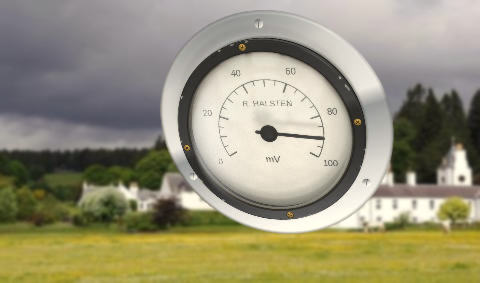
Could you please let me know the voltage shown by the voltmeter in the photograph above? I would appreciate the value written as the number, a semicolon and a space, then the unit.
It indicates 90; mV
